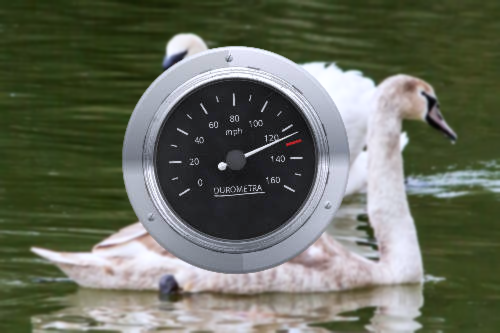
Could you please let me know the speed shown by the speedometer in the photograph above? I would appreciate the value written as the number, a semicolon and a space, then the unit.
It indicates 125; mph
